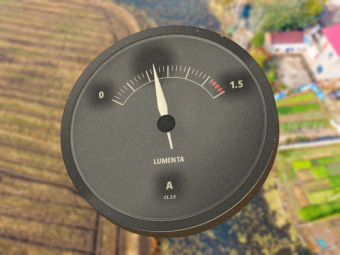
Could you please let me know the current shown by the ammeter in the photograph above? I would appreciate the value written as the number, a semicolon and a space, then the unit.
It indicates 0.6; A
